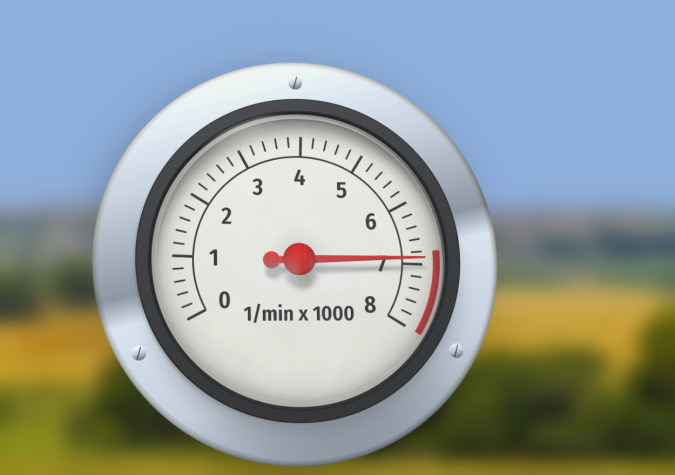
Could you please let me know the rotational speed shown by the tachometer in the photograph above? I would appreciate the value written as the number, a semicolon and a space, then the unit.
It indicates 6900; rpm
